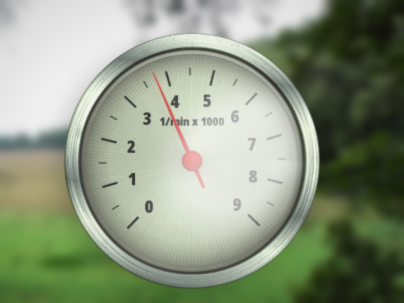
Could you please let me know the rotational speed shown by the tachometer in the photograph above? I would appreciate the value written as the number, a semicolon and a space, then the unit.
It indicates 3750; rpm
